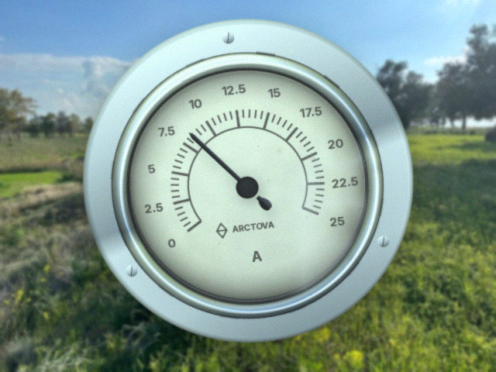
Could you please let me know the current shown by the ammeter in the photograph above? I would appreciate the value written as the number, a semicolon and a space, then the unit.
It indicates 8.5; A
